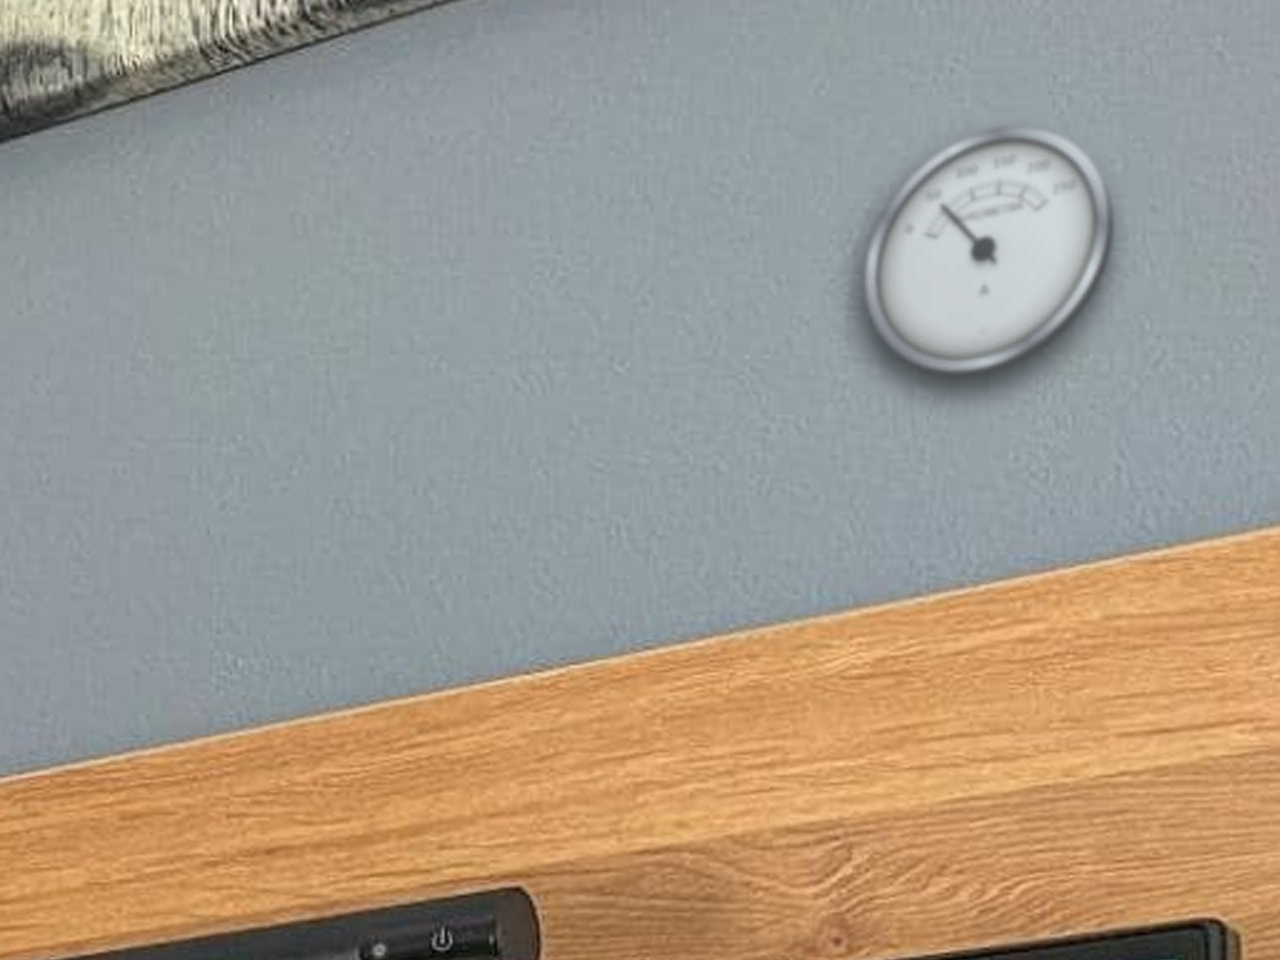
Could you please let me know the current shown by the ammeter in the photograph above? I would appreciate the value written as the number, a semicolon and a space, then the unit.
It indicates 50; A
